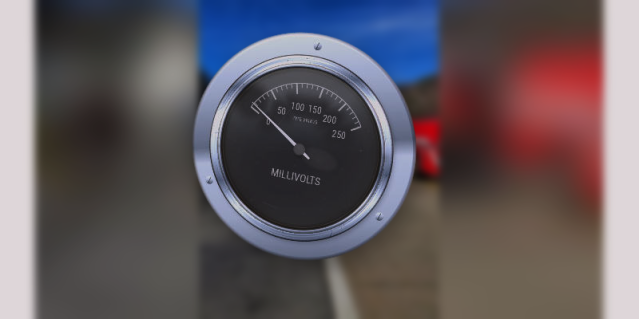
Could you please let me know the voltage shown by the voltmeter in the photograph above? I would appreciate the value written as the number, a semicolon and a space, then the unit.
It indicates 10; mV
